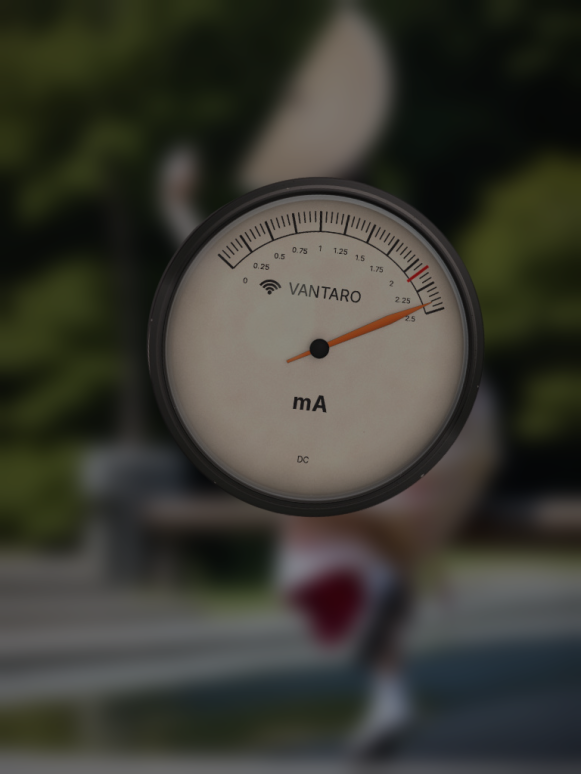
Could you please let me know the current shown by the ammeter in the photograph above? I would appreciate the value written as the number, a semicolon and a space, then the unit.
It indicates 2.4; mA
